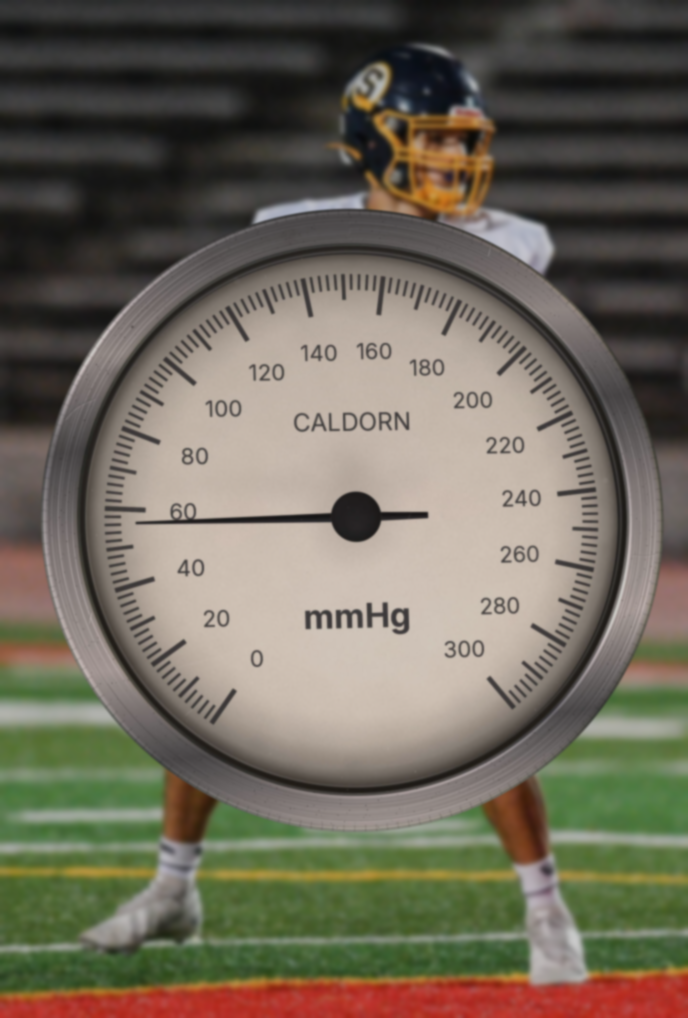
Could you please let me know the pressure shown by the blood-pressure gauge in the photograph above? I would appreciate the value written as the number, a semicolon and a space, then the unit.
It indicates 56; mmHg
